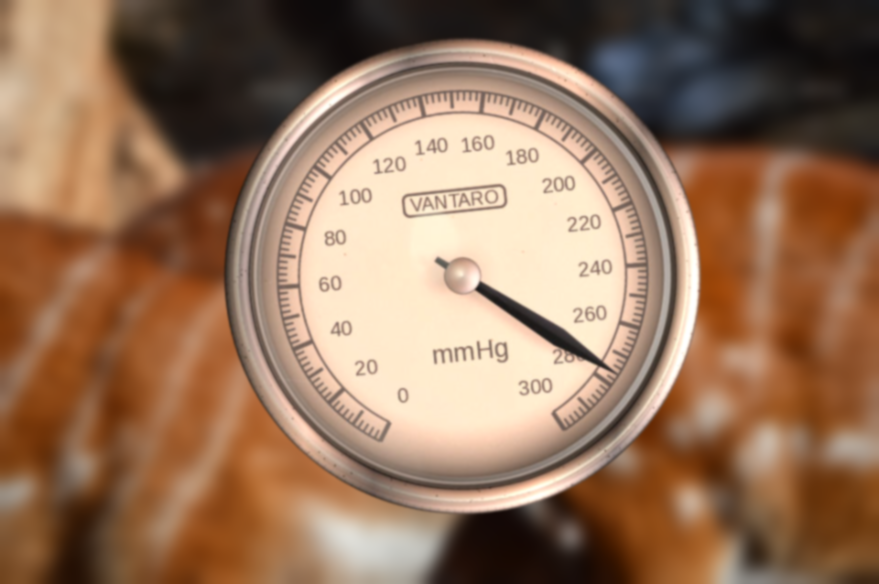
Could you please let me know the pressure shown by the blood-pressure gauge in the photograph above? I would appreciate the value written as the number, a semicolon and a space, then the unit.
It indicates 276; mmHg
